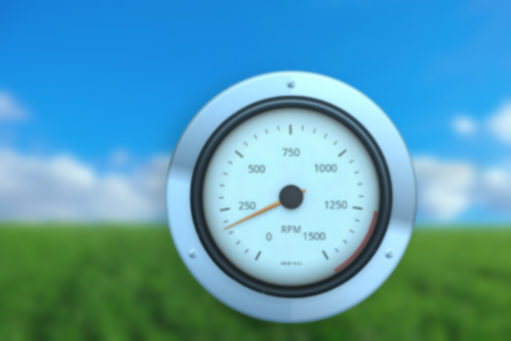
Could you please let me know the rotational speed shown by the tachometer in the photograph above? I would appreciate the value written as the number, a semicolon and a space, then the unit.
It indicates 175; rpm
